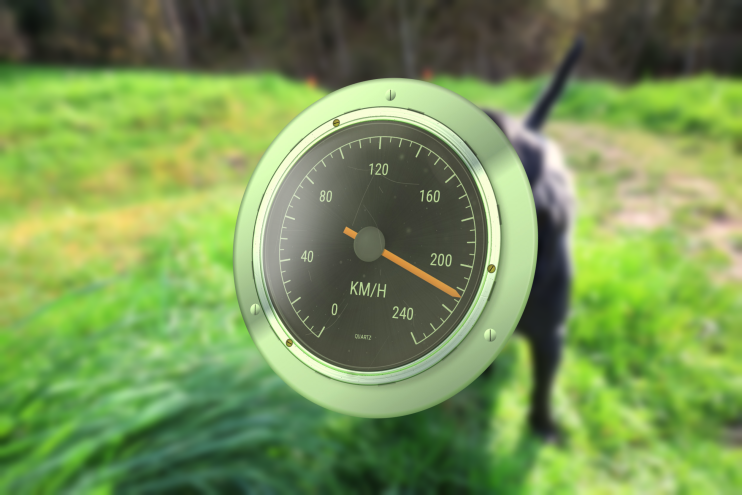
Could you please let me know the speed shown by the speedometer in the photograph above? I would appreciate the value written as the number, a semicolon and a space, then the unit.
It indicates 212.5; km/h
